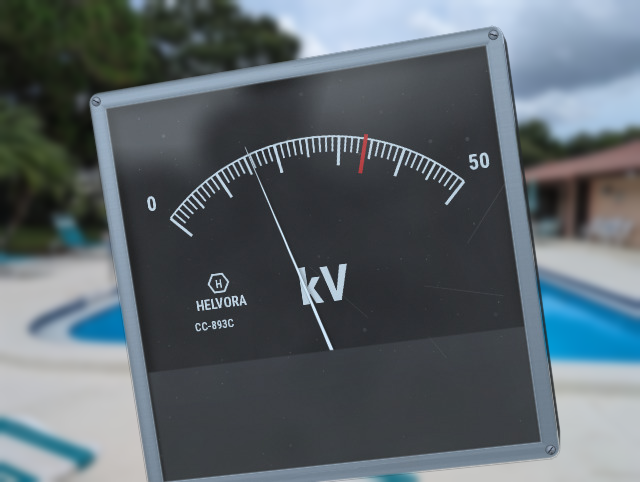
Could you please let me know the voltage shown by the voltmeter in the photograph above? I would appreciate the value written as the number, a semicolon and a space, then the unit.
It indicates 16; kV
